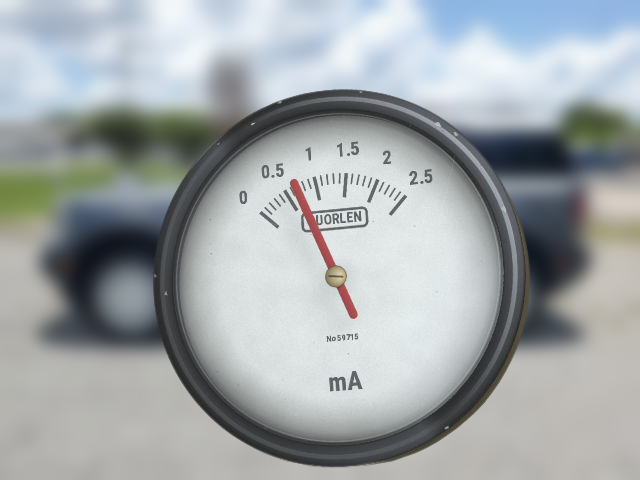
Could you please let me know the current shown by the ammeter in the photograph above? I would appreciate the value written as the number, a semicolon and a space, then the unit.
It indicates 0.7; mA
